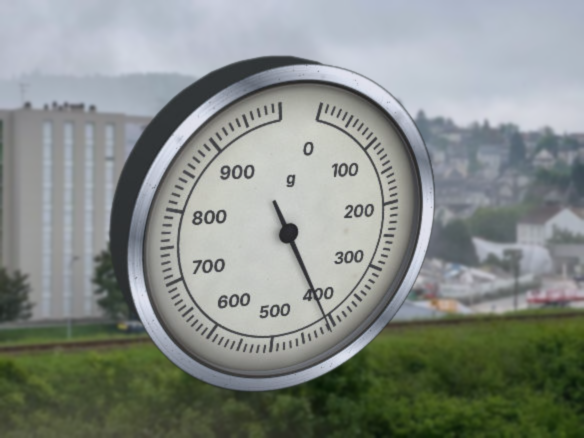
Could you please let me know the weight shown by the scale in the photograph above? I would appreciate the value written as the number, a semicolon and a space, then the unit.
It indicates 410; g
